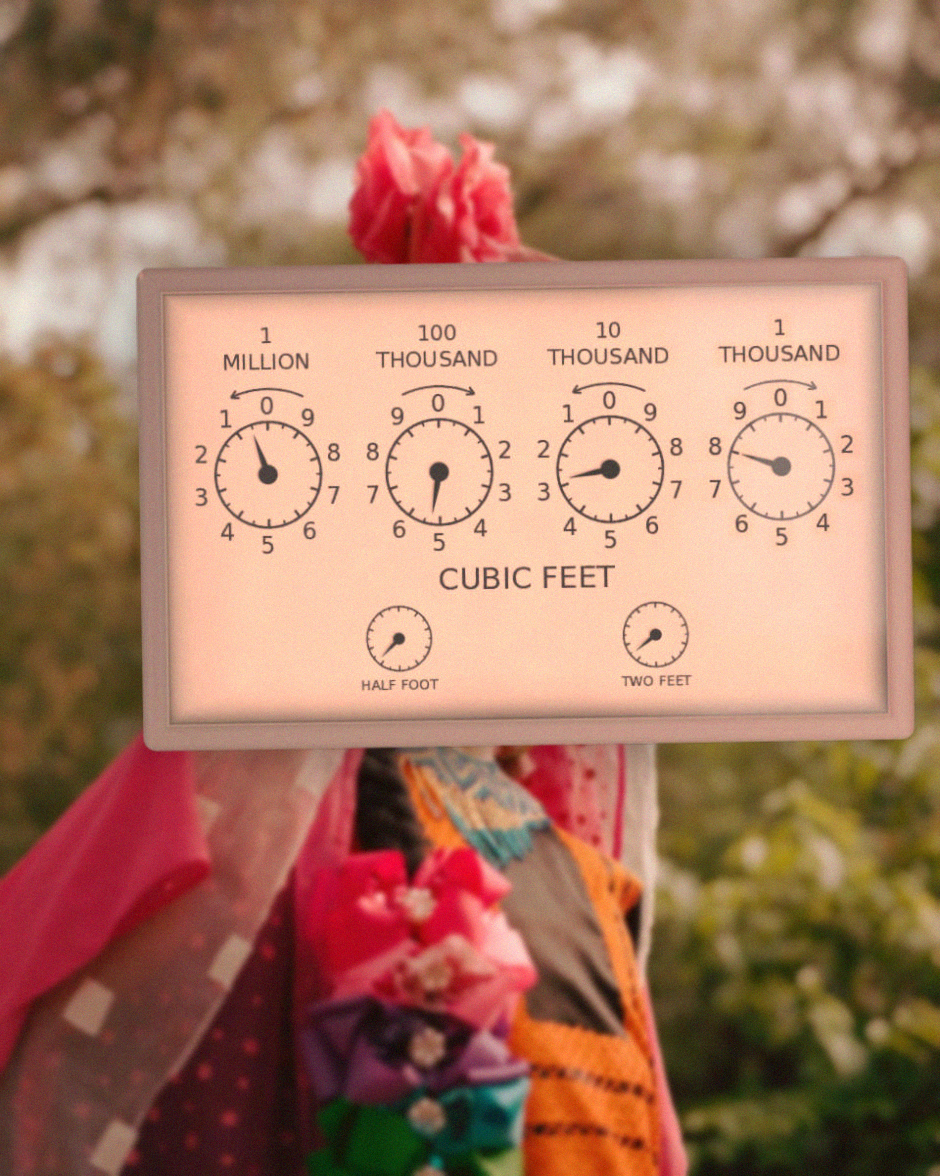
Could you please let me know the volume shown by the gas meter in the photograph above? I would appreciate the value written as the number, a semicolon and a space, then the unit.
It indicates 52800; ft³
